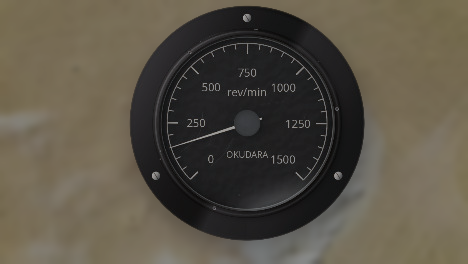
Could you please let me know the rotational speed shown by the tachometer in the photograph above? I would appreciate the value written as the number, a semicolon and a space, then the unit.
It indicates 150; rpm
